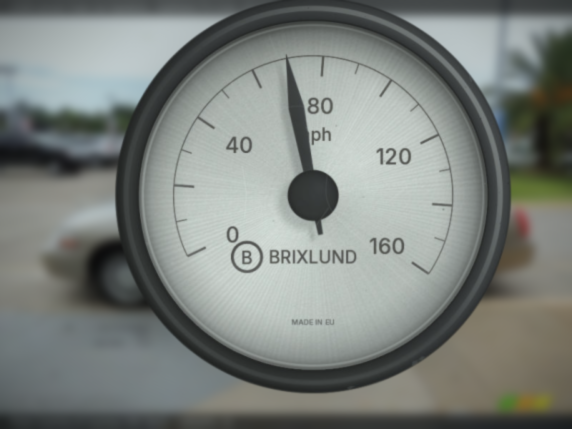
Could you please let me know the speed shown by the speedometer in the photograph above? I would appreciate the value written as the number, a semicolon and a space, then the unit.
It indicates 70; mph
